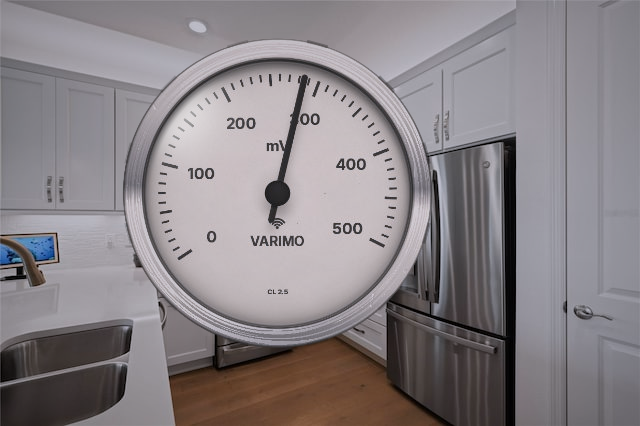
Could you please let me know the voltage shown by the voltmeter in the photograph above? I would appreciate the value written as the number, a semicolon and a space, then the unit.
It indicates 285; mV
